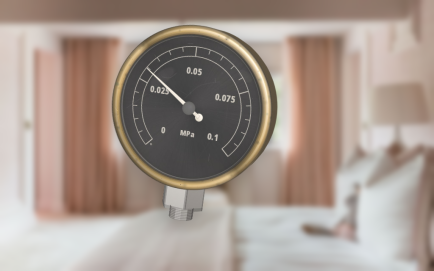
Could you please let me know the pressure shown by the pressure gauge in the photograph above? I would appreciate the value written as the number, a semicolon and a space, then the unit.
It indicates 0.03; MPa
